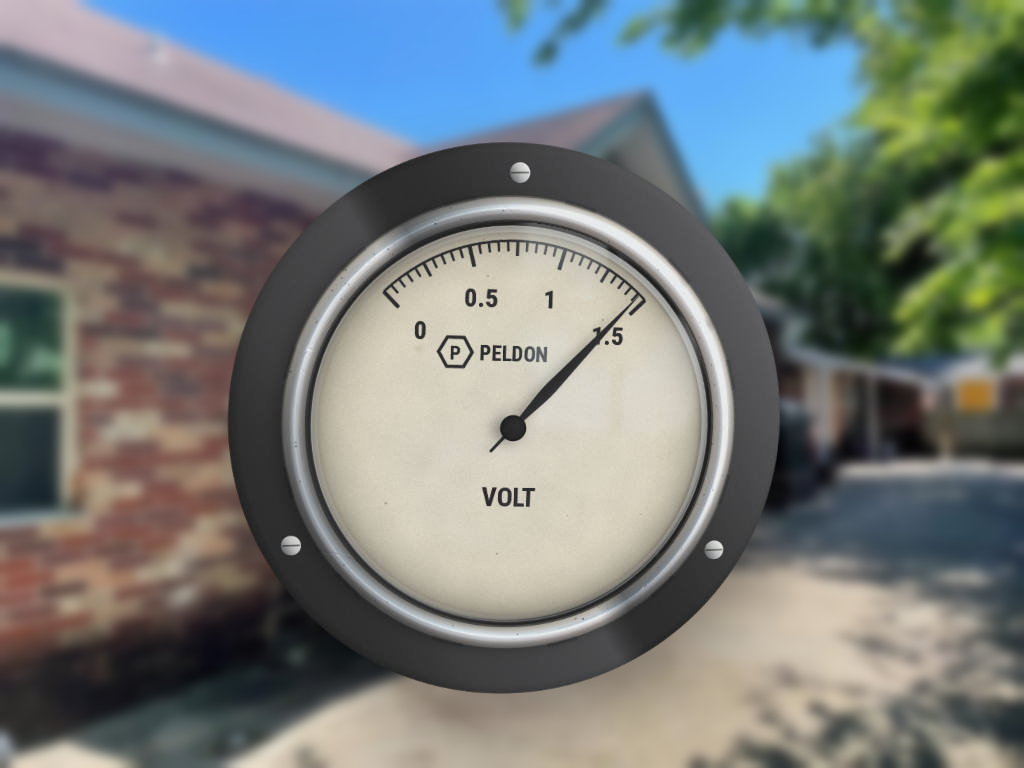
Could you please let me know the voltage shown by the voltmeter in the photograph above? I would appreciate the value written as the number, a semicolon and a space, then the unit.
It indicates 1.45; V
